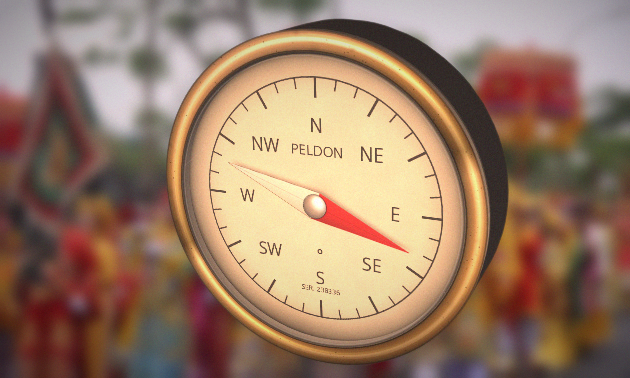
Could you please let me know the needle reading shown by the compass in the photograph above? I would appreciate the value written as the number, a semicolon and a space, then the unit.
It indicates 110; °
